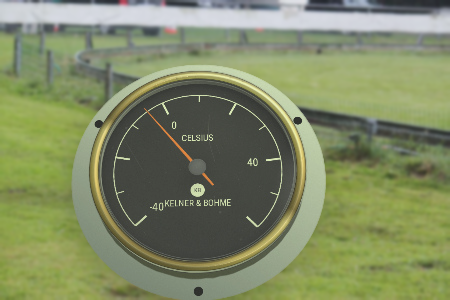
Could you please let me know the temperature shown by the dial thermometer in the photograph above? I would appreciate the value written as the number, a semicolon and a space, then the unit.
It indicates -5; °C
